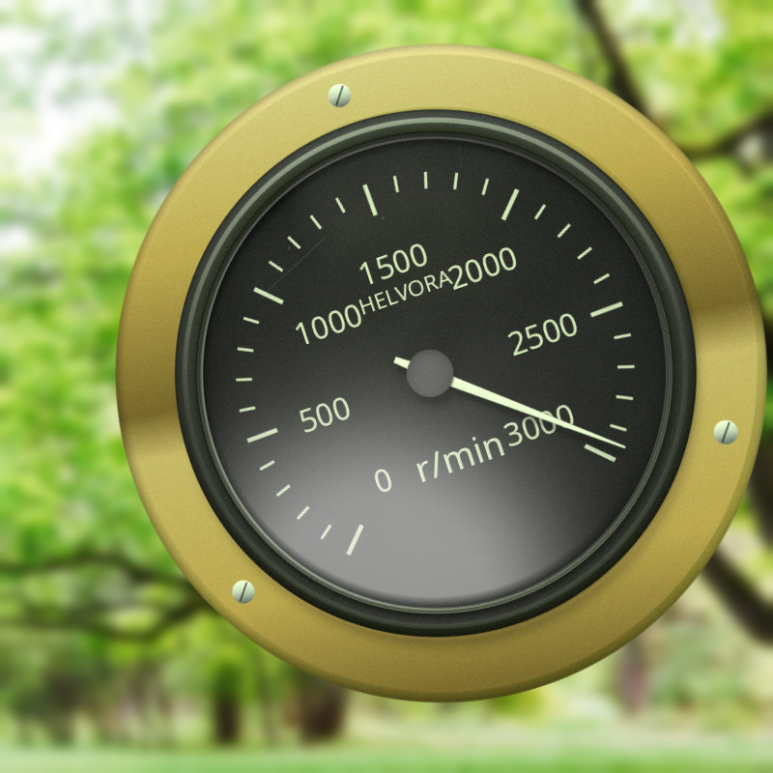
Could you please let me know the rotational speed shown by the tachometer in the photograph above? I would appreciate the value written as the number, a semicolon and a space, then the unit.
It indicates 2950; rpm
